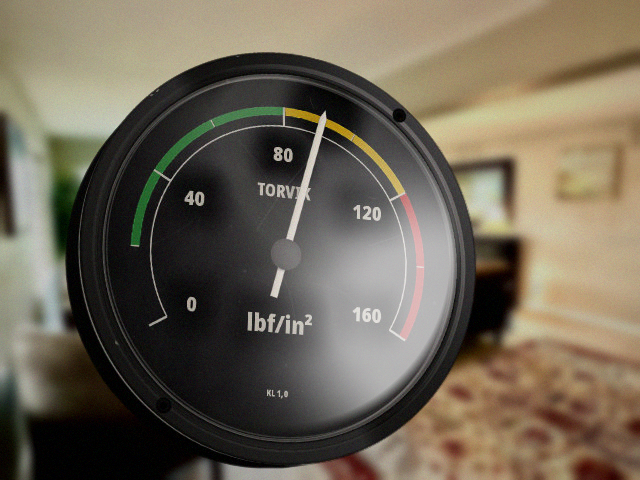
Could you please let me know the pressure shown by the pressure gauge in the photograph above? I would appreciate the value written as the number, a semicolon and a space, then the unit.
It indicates 90; psi
